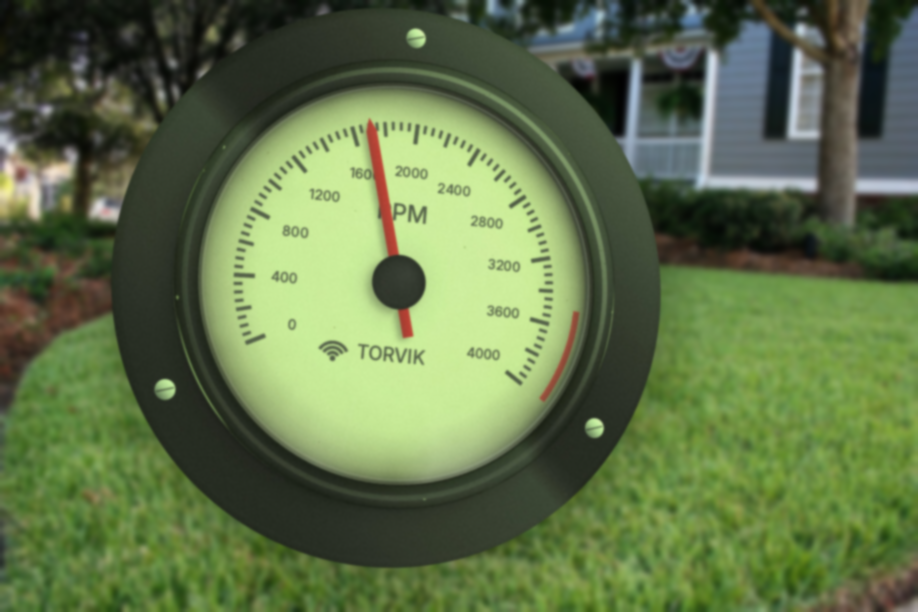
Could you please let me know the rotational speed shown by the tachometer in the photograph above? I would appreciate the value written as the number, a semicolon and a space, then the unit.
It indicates 1700; rpm
